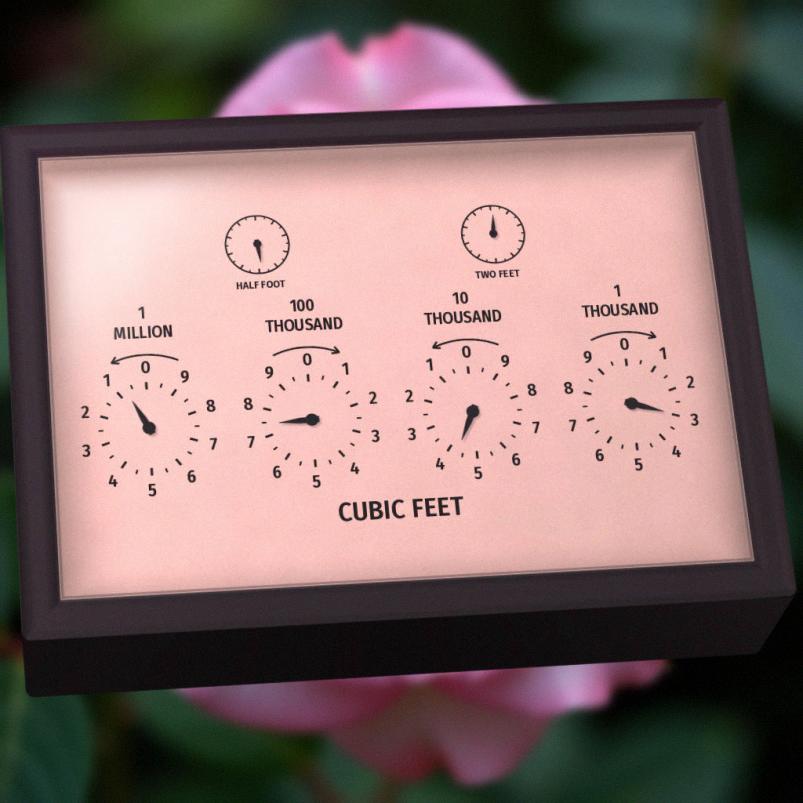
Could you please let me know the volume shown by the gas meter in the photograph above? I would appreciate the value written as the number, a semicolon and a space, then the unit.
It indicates 74300; ft³
